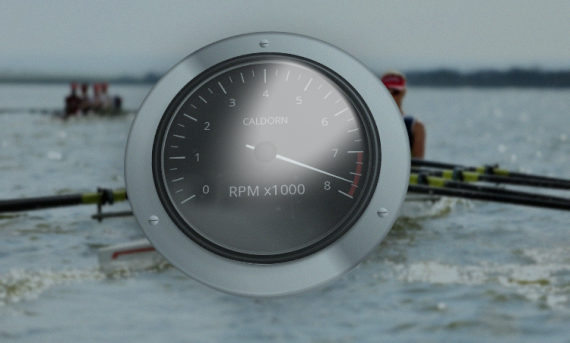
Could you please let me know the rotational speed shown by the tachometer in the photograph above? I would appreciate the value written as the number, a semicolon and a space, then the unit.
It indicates 7750; rpm
